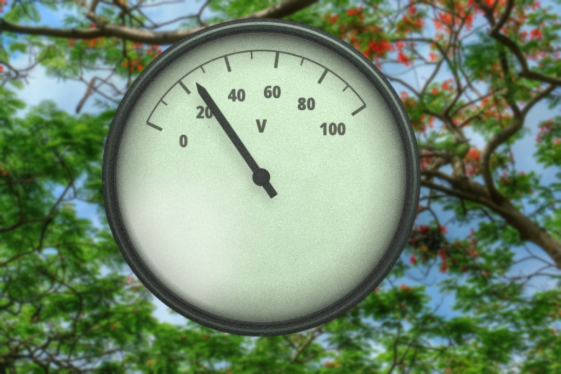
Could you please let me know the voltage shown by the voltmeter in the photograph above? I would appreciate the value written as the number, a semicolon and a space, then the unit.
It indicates 25; V
